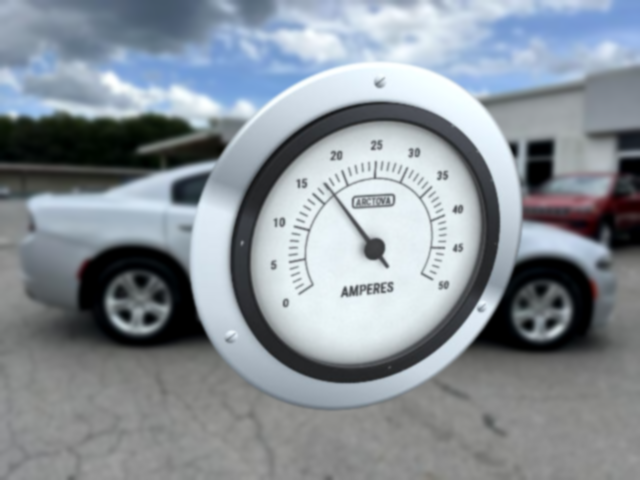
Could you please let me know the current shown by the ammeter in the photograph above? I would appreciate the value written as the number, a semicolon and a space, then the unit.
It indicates 17; A
